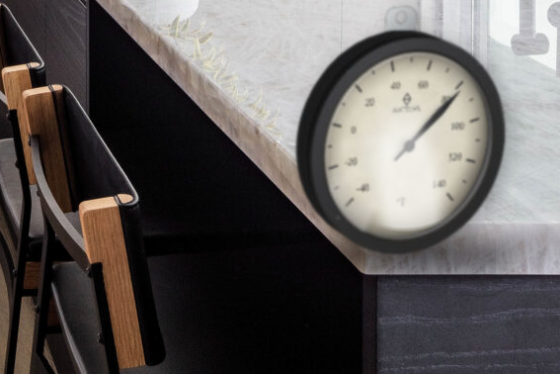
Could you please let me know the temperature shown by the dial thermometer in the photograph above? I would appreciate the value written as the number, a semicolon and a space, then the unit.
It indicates 80; °F
